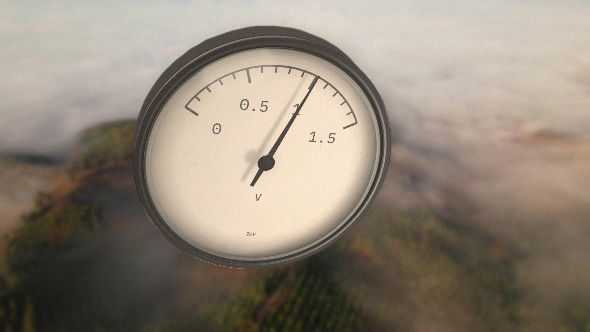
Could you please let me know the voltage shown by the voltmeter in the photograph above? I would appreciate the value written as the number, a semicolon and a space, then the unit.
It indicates 1; V
